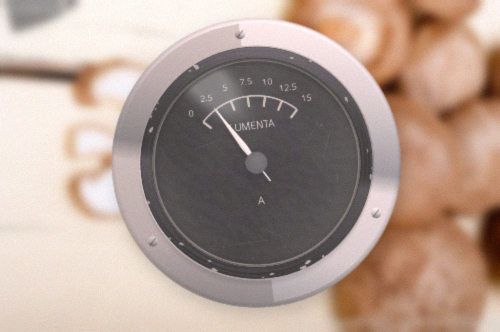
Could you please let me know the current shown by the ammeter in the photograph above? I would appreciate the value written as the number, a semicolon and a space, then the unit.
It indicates 2.5; A
